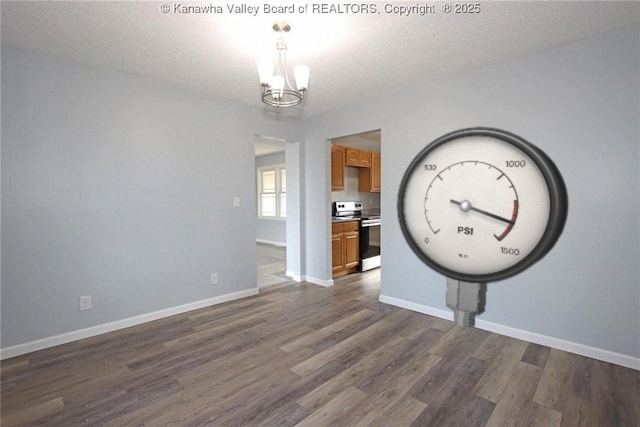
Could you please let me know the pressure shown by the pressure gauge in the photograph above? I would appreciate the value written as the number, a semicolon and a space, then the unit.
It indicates 1350; psi
